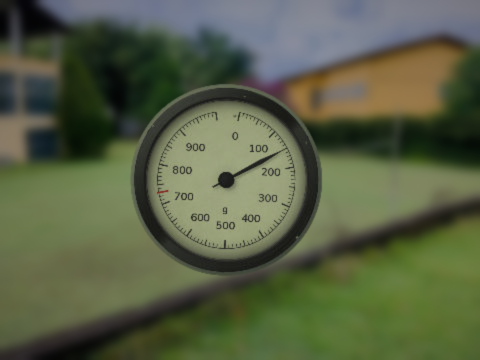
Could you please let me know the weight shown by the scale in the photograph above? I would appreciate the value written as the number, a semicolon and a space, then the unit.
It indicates 150; g
